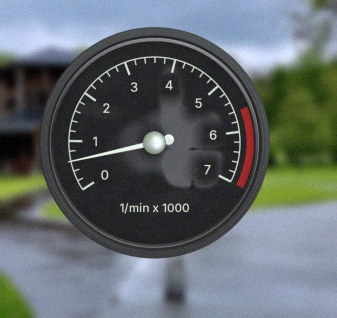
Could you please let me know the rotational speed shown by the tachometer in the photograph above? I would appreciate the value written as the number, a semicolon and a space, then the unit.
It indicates 600; rpm
